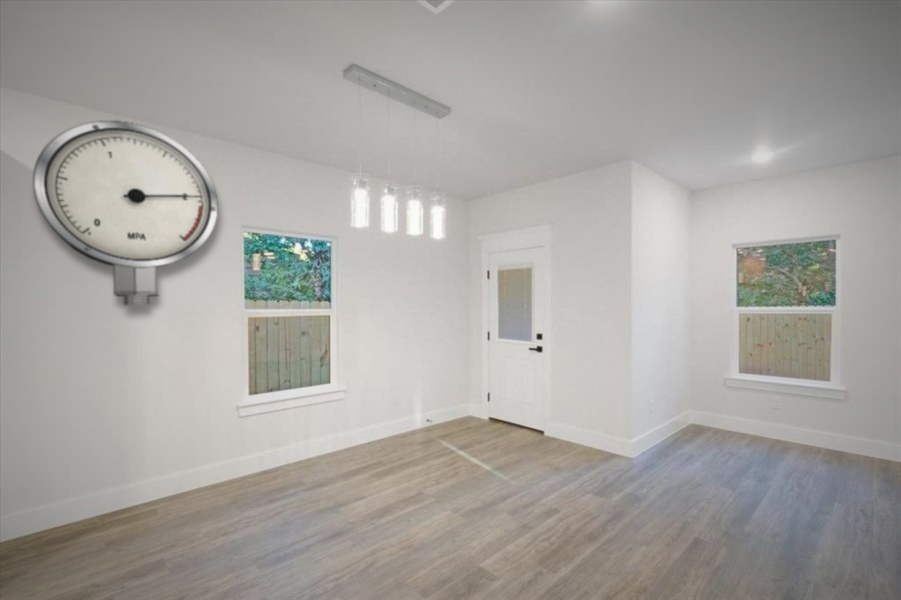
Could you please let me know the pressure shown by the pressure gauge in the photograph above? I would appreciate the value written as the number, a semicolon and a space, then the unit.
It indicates 2; MPa
